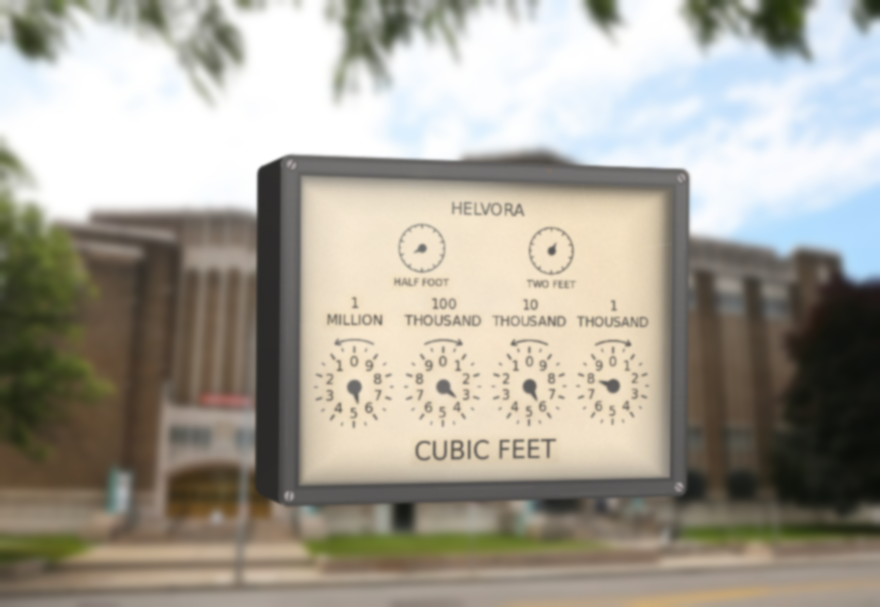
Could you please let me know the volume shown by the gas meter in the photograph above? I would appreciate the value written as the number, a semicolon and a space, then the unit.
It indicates 535800; ft³
